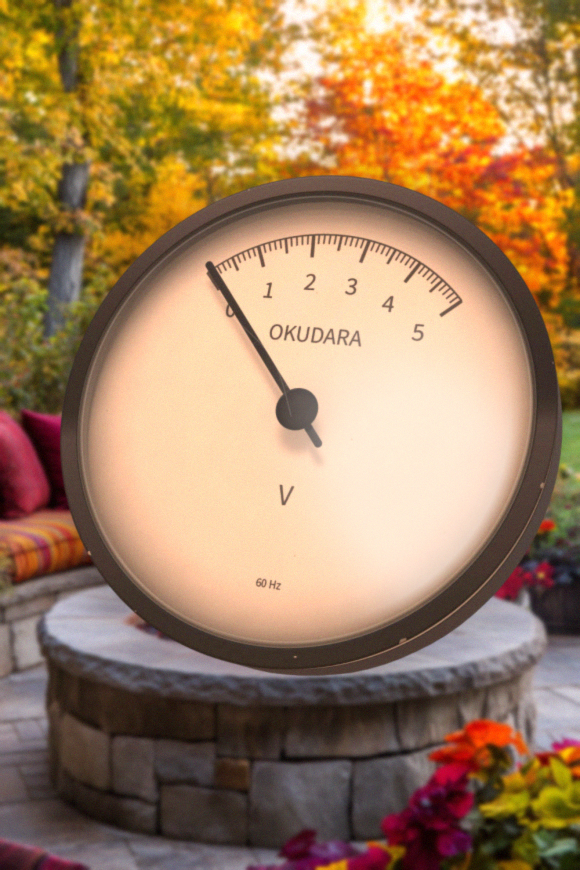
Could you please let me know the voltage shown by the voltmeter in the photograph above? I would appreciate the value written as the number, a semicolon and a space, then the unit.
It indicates 0.1; V
